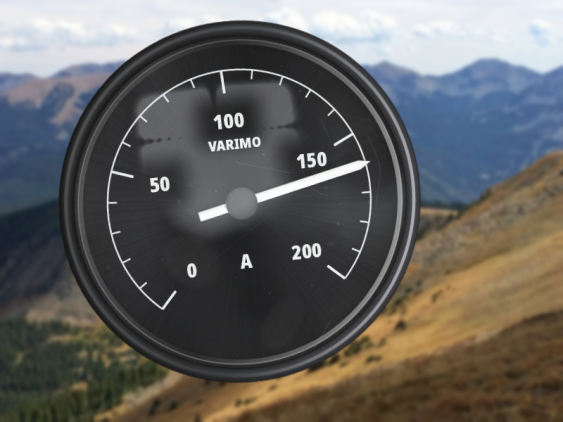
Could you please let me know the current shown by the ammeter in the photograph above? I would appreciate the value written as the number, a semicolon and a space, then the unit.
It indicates 160; A
